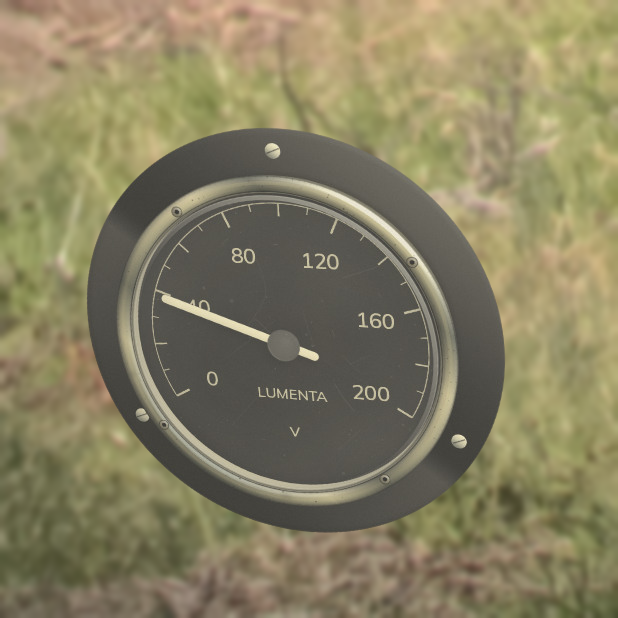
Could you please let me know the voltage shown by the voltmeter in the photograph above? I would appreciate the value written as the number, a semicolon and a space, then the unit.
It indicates 40; V
